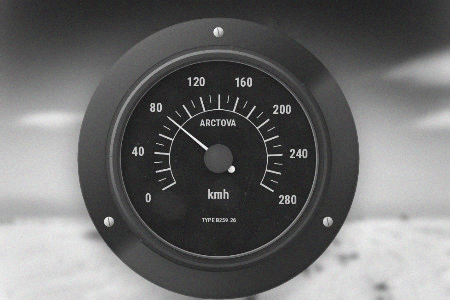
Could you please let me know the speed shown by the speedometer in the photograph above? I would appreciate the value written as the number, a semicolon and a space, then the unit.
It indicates 80; km/h
